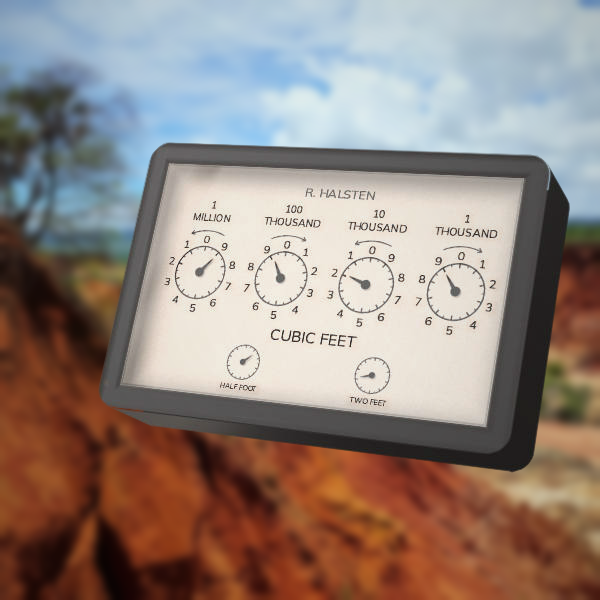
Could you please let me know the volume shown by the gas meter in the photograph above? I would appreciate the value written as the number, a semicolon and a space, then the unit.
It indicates 891900; ft³
